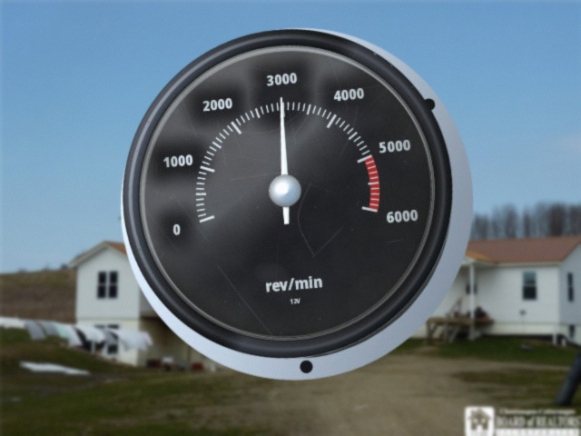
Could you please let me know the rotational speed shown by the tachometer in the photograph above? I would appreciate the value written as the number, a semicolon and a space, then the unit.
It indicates 3000; rpm
